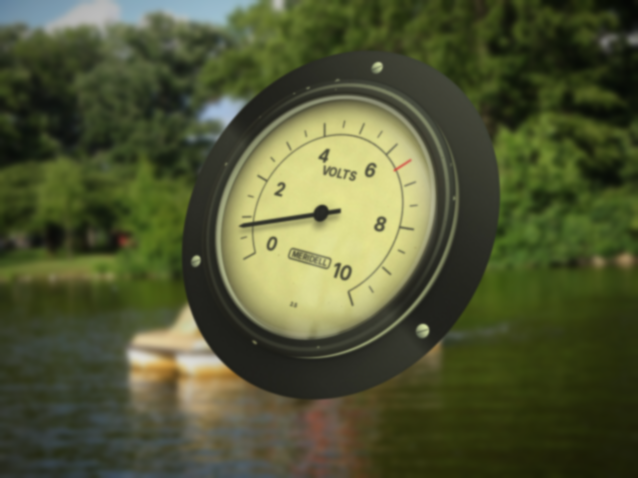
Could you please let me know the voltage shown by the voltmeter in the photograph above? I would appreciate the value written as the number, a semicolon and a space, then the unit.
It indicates 0.75; V
